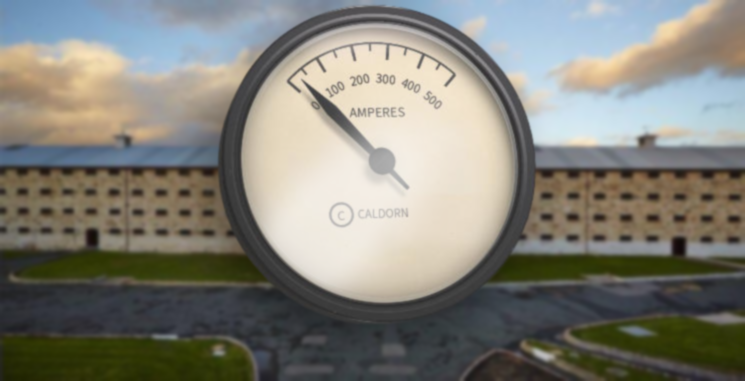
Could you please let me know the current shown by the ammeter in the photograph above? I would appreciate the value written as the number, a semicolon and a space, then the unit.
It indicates 25; A
